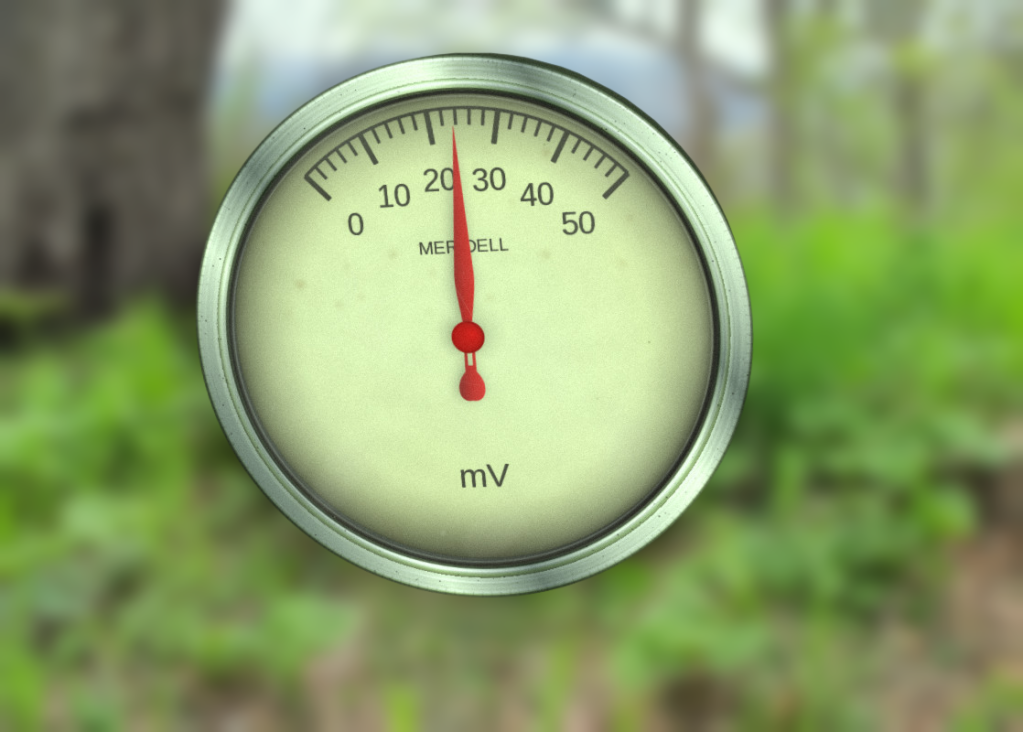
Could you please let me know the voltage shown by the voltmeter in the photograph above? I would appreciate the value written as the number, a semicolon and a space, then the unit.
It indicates 24; mV
